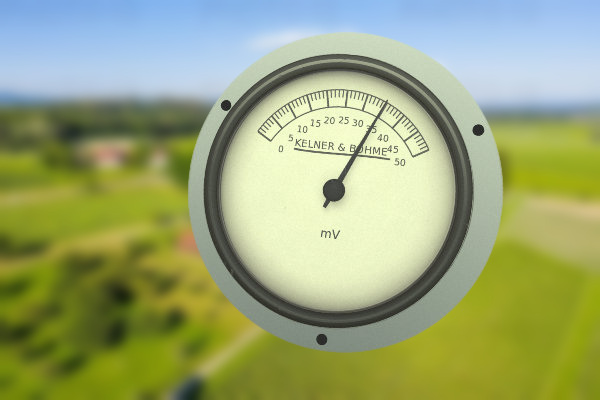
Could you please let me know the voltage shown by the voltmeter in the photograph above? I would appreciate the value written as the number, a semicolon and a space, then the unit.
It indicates 35; mV
